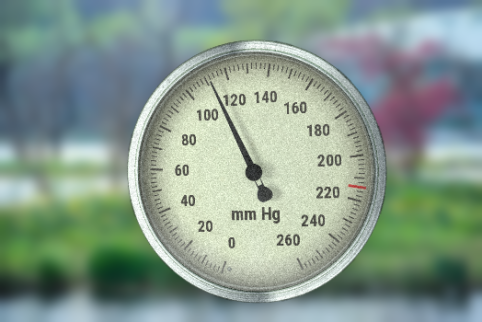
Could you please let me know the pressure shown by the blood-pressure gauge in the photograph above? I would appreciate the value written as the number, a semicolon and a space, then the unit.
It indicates 112; mmHg
